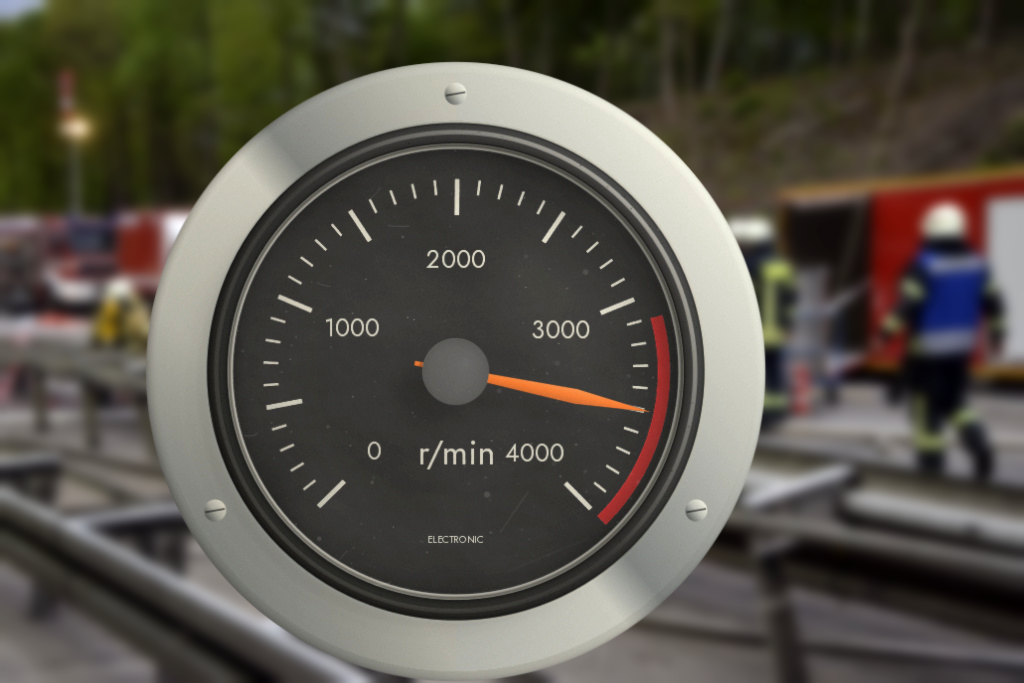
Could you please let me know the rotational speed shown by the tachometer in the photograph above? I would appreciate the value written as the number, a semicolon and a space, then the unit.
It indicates 3500; rpm
